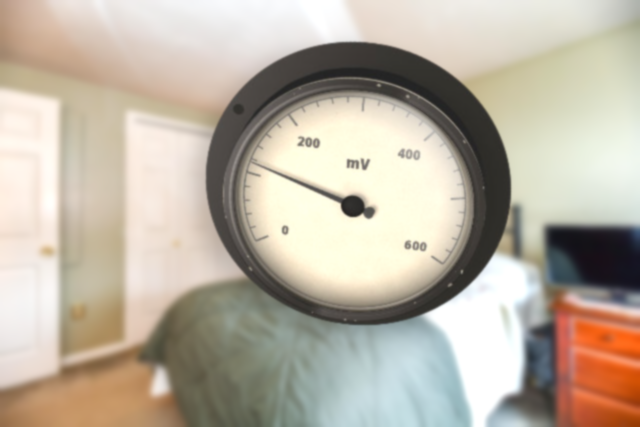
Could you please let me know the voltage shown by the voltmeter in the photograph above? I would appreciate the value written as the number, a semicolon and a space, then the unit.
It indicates 120; mV
